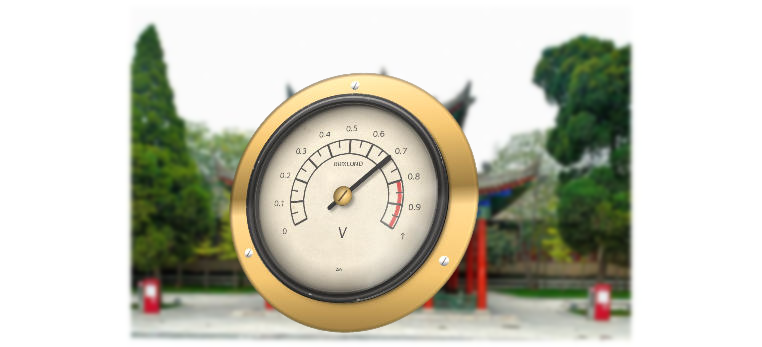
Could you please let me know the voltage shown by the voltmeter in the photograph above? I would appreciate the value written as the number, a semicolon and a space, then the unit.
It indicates 0.7; V
